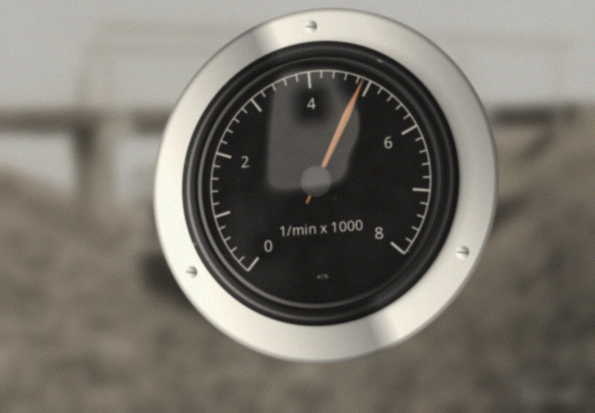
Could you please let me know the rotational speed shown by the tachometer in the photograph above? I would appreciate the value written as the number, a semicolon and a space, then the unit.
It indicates 4900; rpm
